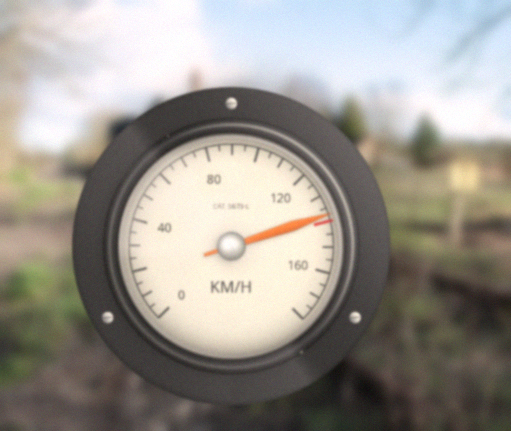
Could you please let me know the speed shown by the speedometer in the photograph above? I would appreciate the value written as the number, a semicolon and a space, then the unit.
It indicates 137.5; km/h
